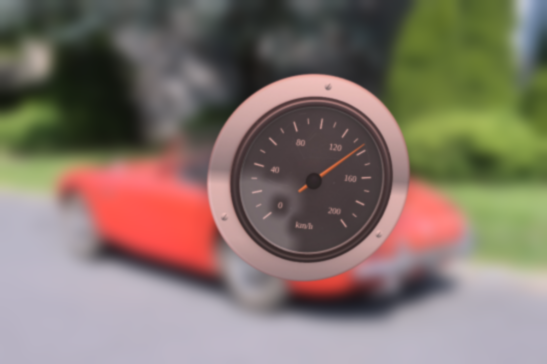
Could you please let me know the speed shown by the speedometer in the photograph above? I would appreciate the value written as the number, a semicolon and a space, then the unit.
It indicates 135; km/h
